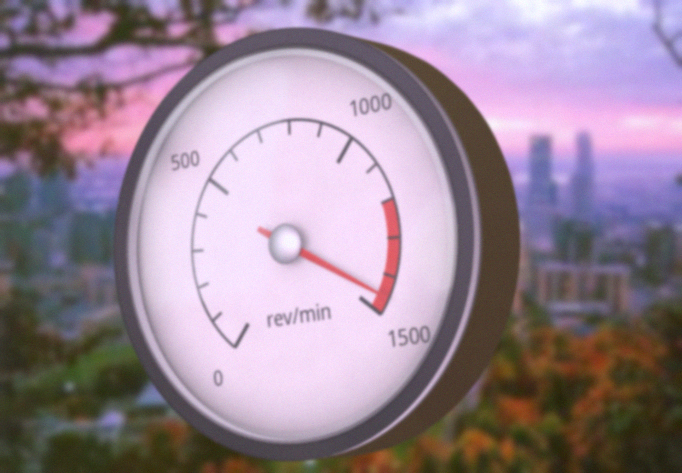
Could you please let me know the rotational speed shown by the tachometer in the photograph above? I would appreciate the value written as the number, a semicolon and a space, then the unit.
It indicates 1450; rpm
